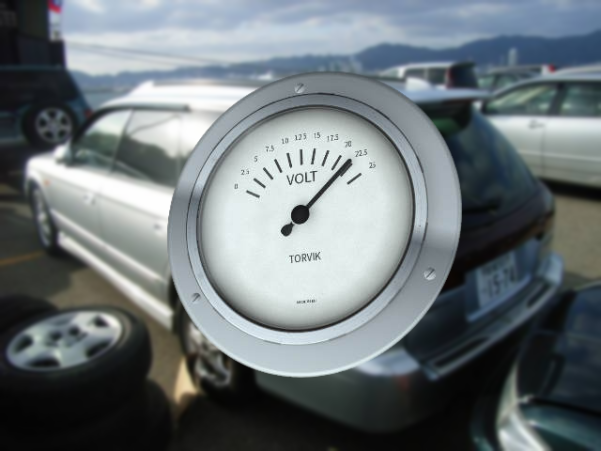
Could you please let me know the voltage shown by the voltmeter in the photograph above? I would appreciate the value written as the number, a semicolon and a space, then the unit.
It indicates 22.5; V
